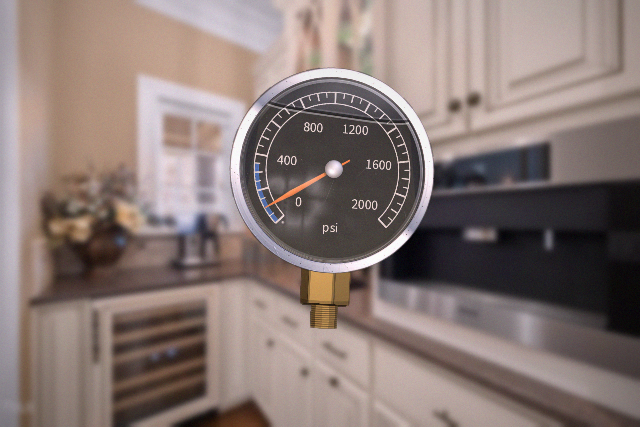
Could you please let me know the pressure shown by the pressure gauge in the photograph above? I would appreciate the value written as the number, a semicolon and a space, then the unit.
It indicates 100; psi
